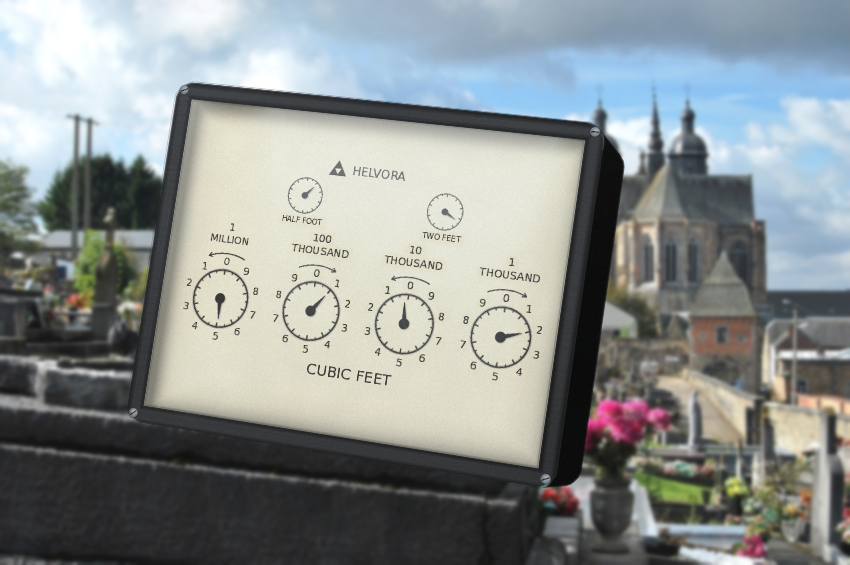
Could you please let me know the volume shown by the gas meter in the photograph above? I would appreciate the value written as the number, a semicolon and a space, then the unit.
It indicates 510200; ft³
